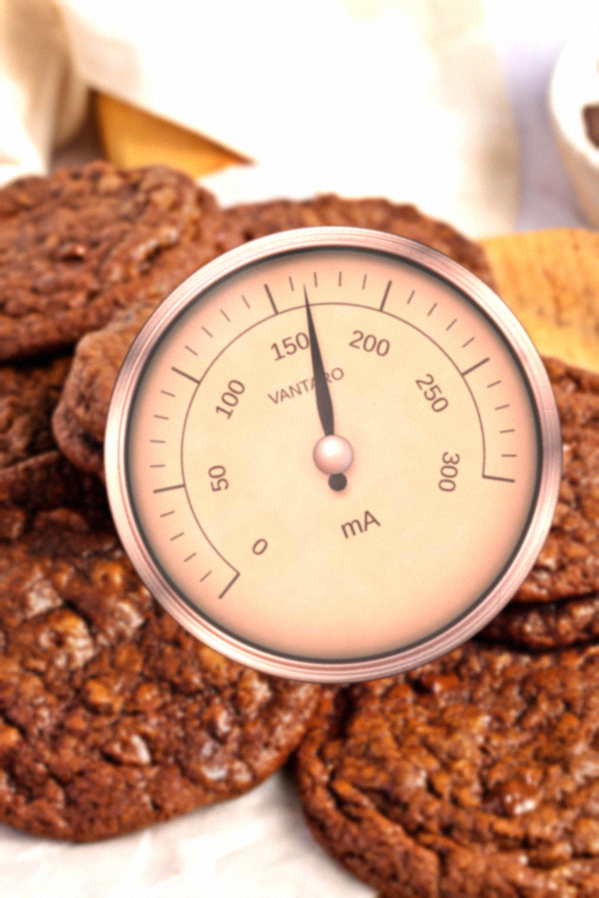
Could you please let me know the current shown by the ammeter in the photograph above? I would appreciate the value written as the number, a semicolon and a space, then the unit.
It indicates 165; mA
